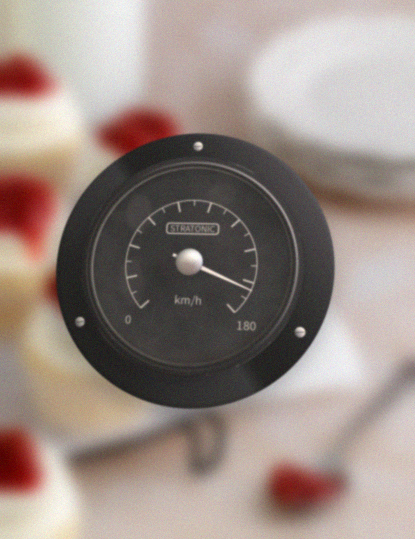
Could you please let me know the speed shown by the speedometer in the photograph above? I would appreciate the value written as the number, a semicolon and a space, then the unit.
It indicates 165; km/h
